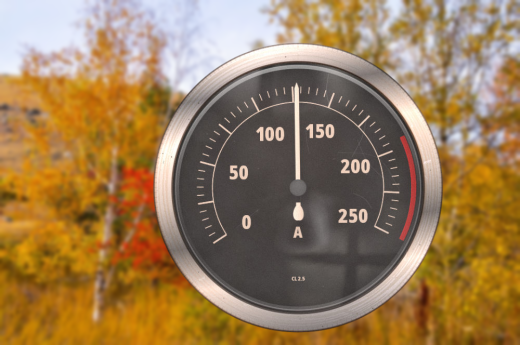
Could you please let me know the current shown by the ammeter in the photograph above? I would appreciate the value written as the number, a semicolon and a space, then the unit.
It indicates 127.5; A
